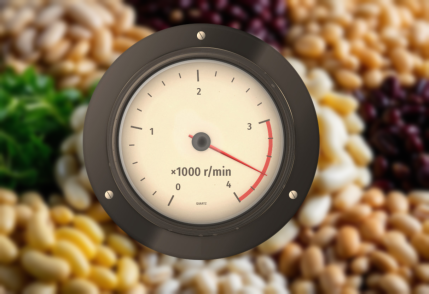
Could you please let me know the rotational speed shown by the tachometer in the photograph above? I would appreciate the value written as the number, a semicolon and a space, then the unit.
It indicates 3600; rpm
